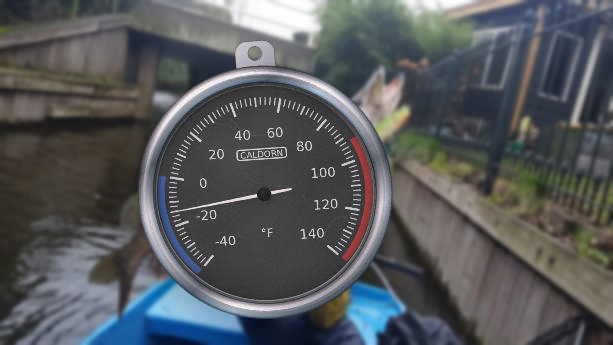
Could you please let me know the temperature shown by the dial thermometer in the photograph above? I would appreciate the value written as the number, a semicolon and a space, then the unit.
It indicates -14; °F
